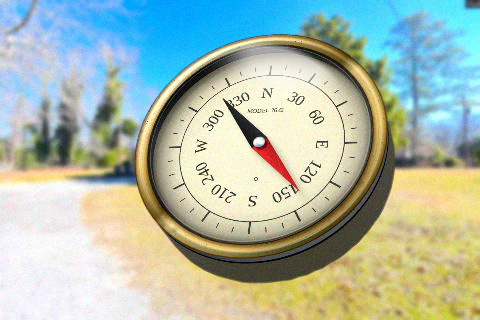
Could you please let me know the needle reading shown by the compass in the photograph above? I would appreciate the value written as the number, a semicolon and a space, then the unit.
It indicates 140; °
